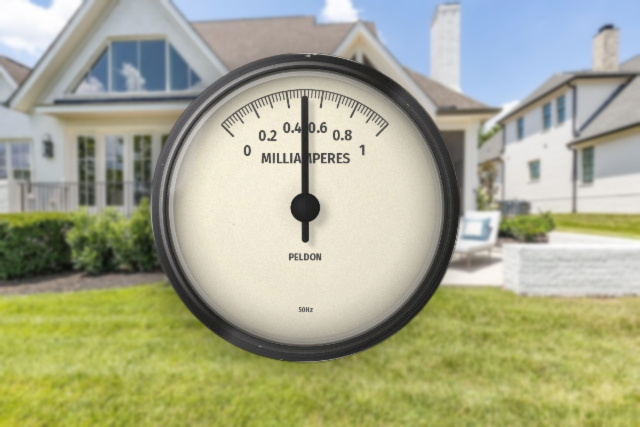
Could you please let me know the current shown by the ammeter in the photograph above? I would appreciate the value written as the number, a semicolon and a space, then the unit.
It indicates 0.5; mA
